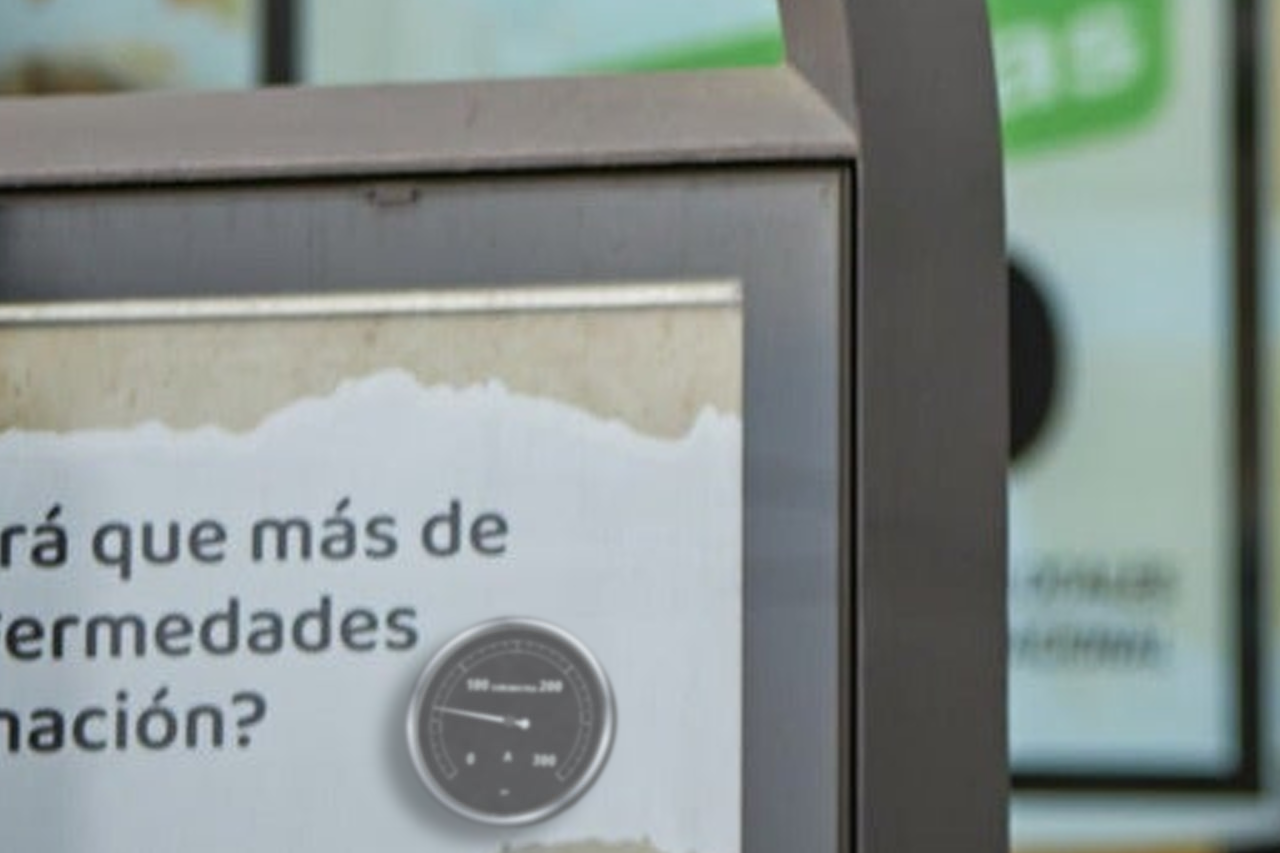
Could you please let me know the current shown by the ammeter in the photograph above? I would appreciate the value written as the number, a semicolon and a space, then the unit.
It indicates 60; A
